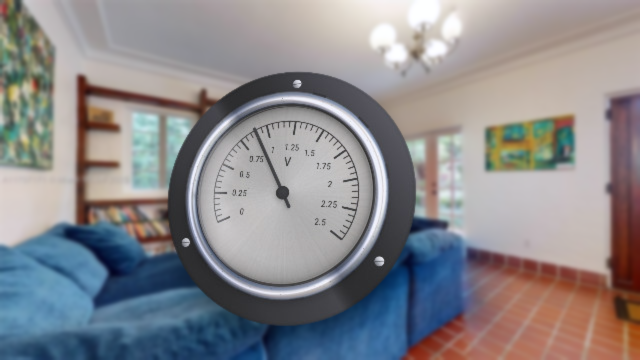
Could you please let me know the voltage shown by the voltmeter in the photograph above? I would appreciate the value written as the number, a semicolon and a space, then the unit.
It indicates 0.9; V
